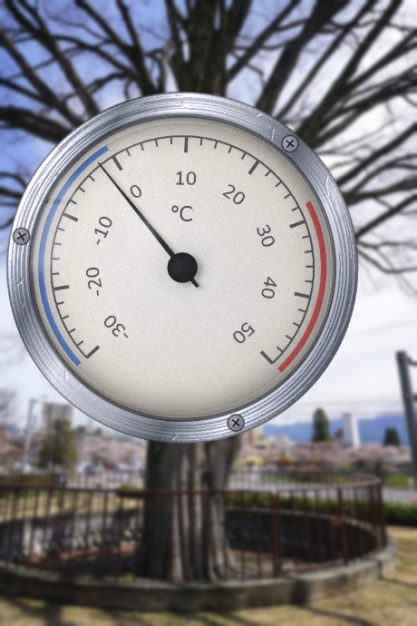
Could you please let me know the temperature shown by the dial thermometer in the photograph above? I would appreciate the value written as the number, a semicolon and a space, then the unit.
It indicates -2; °C
